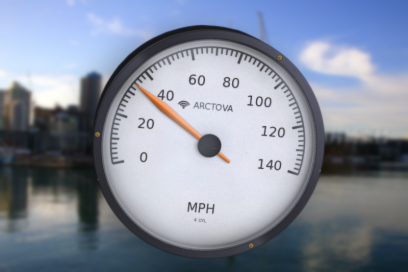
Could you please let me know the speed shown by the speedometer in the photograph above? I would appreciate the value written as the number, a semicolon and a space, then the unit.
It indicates 34; mph
